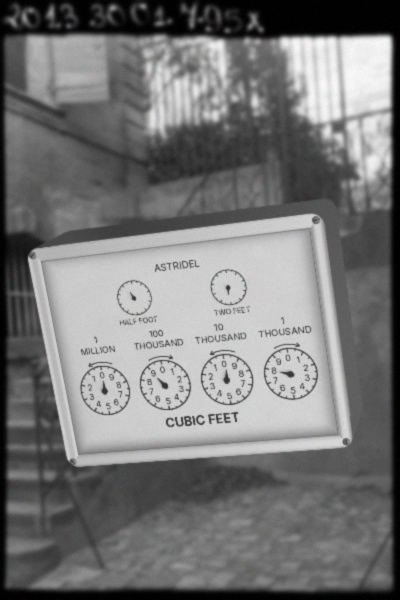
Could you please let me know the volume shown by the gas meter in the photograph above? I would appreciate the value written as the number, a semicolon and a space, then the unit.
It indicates 989800; ft³
